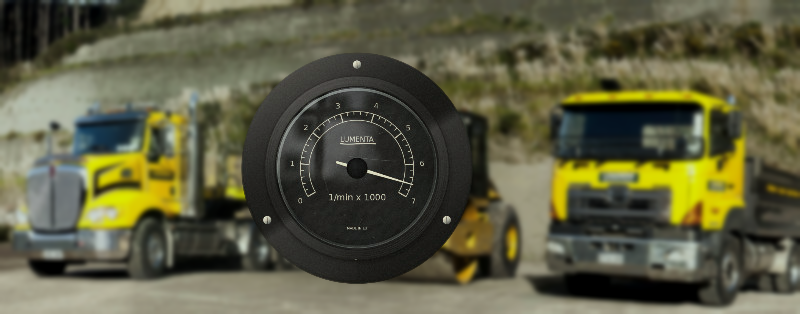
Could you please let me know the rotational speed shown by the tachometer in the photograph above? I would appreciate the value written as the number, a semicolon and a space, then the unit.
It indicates 6600; rpm
